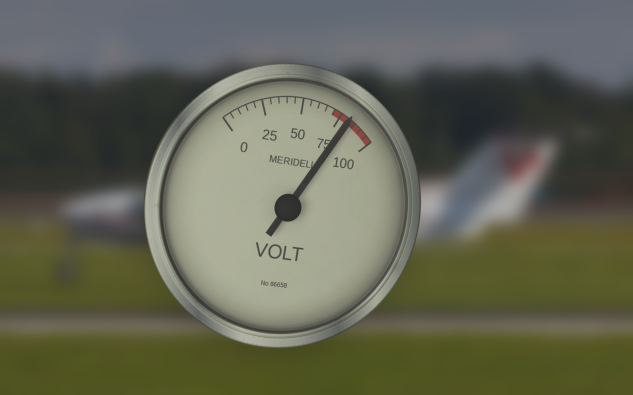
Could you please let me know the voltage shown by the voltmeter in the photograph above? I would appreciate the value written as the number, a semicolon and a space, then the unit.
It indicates 80; V
